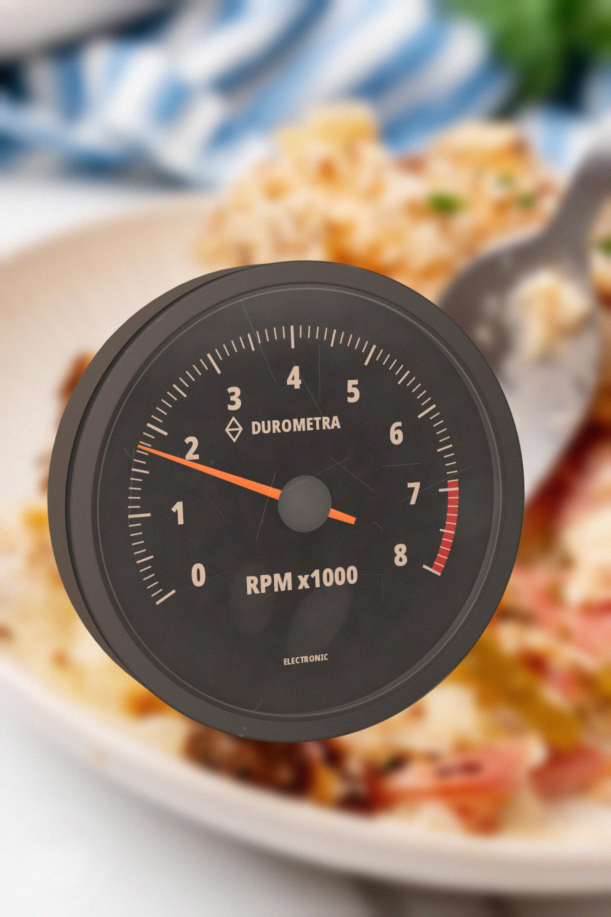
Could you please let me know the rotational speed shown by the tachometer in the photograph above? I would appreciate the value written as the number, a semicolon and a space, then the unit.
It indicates 1750; rpm
